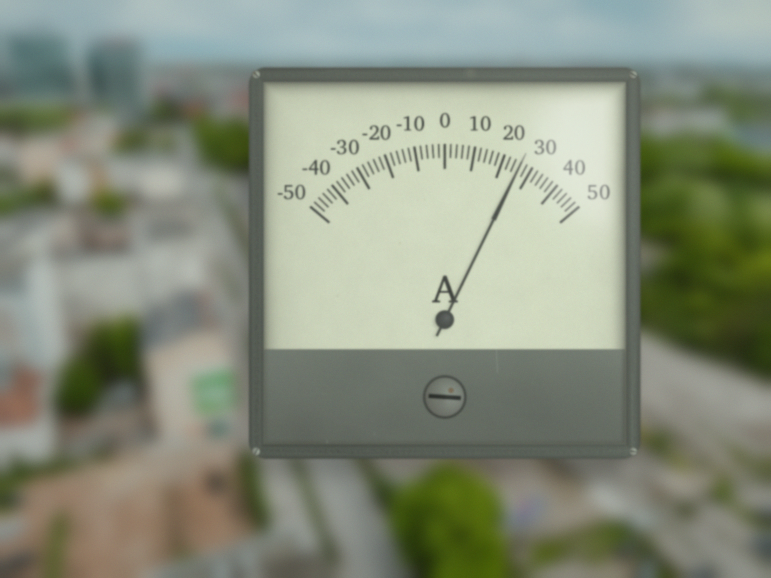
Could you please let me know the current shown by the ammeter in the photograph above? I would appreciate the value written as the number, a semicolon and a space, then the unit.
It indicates 26; A
